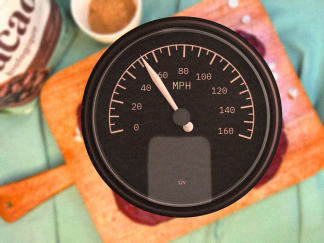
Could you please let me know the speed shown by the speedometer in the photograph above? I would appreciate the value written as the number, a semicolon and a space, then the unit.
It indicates 52.5; mph
